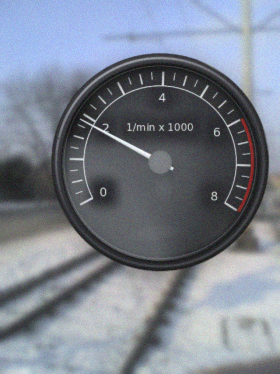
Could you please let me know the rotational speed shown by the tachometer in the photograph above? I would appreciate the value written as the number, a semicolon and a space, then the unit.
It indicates 1875; rpm
